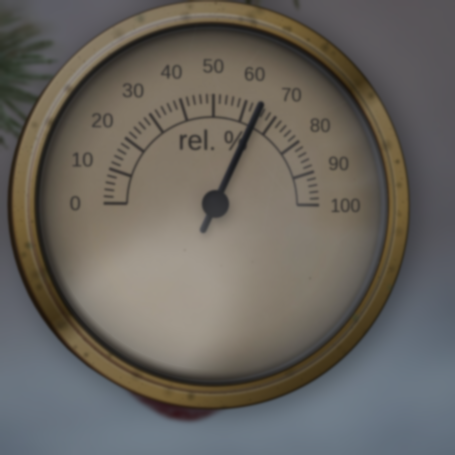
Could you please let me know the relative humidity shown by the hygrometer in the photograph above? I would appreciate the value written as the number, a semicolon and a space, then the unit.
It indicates 64; %
